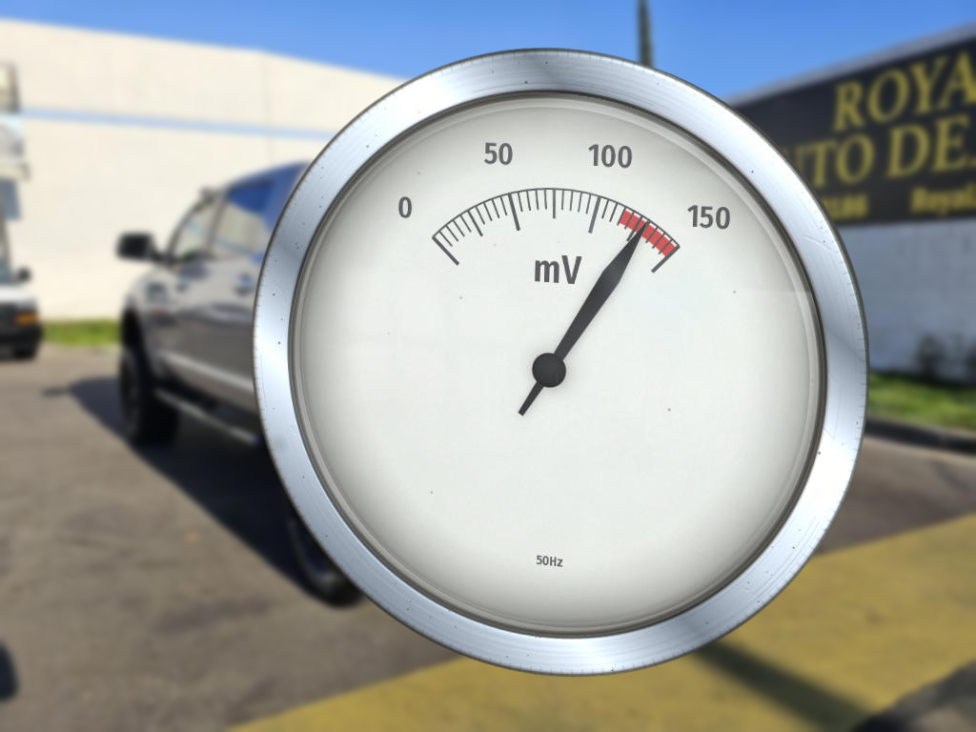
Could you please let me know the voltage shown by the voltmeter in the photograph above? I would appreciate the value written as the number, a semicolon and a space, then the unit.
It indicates 130; mV
